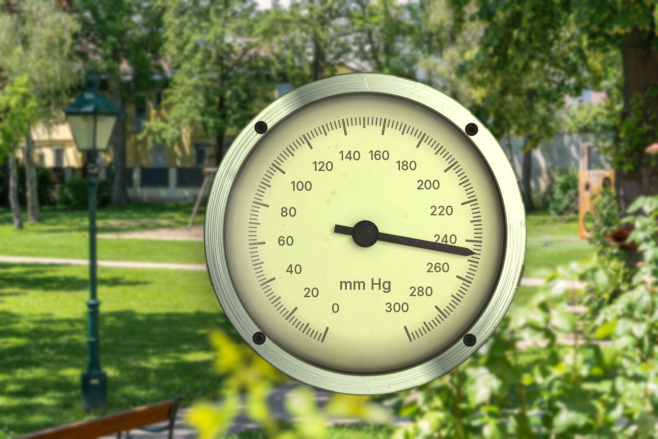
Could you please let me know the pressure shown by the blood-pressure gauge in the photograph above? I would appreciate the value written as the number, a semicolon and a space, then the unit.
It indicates 246; mmHg
